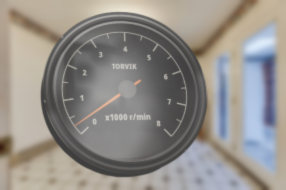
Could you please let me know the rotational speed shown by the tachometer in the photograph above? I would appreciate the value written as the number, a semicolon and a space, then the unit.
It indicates 250; rpm
